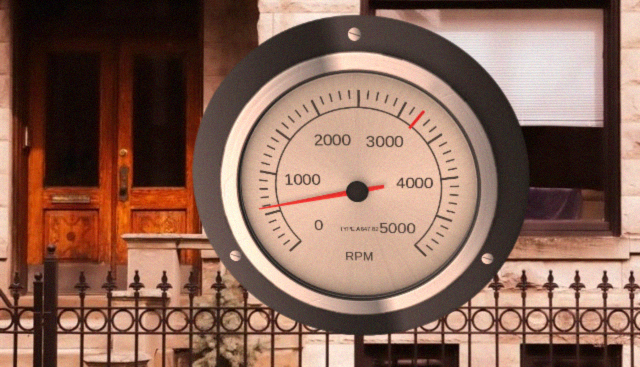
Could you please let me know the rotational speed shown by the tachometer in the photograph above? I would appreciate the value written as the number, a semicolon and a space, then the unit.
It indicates 600; rpm
